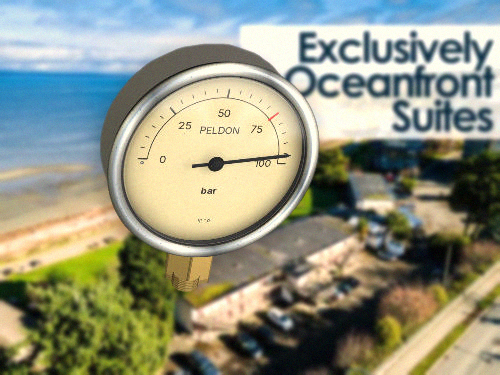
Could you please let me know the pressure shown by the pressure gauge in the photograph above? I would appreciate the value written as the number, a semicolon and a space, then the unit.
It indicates 95; bar
